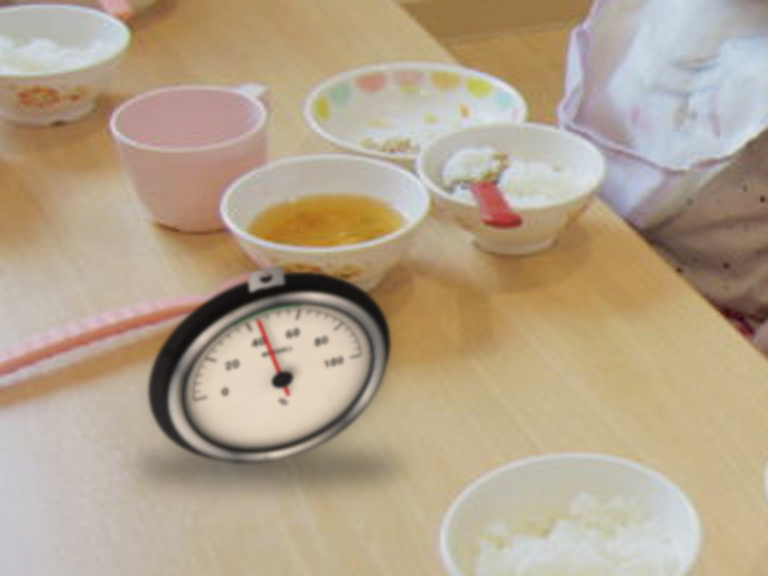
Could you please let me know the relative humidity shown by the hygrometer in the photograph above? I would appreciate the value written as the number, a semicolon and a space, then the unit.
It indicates 44; %
